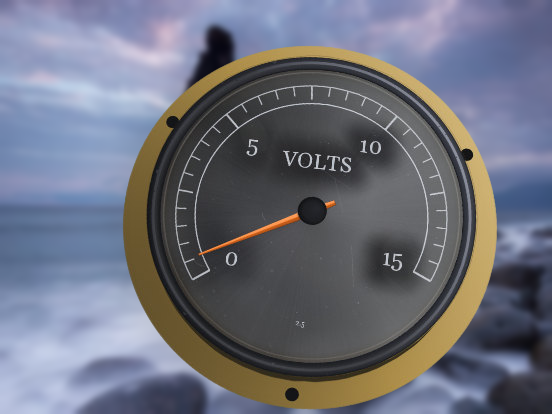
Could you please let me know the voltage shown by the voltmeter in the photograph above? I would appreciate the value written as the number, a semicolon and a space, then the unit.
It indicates 0.5; V
